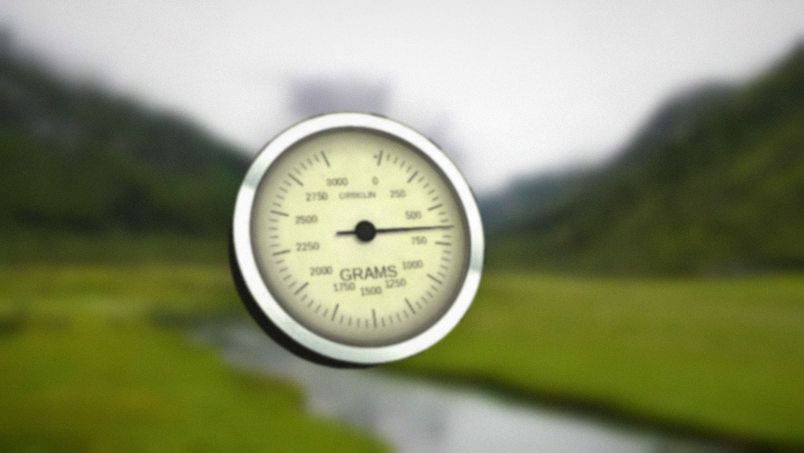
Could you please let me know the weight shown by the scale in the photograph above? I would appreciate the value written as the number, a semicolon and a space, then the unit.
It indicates 650; g
